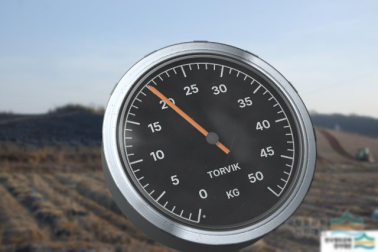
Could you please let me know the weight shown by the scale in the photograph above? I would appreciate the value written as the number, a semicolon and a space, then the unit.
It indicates 20; kg
